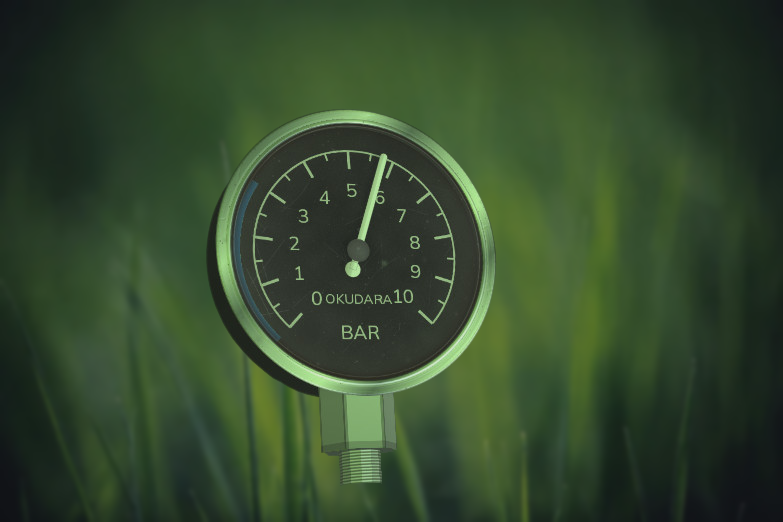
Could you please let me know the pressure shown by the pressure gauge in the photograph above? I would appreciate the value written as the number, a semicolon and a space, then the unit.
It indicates 5.75; bar
